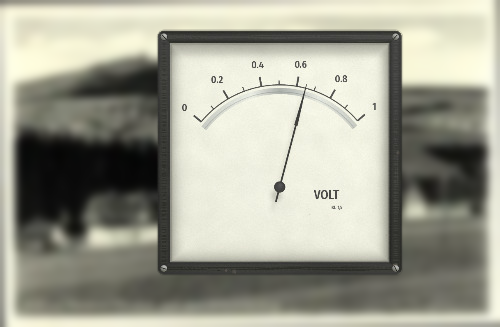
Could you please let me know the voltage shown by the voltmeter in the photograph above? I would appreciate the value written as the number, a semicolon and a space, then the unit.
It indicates 0.65; V
